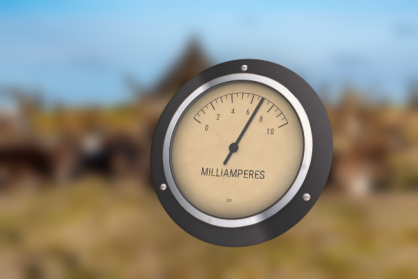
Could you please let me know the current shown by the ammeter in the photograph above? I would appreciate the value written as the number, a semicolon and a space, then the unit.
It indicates 7; mA
